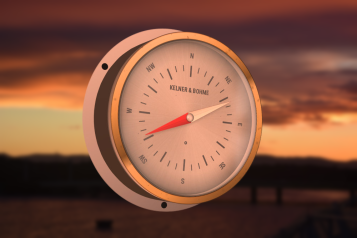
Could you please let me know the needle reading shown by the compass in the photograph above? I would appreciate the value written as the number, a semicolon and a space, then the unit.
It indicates 245; °
